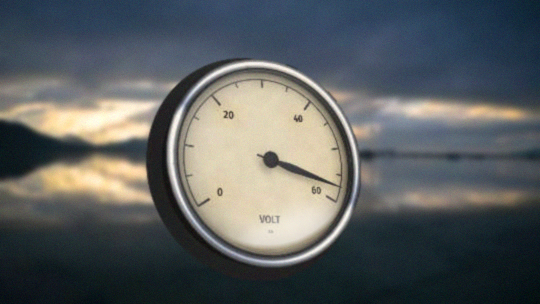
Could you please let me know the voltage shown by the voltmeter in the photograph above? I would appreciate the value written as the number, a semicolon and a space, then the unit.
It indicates 57.5; V
